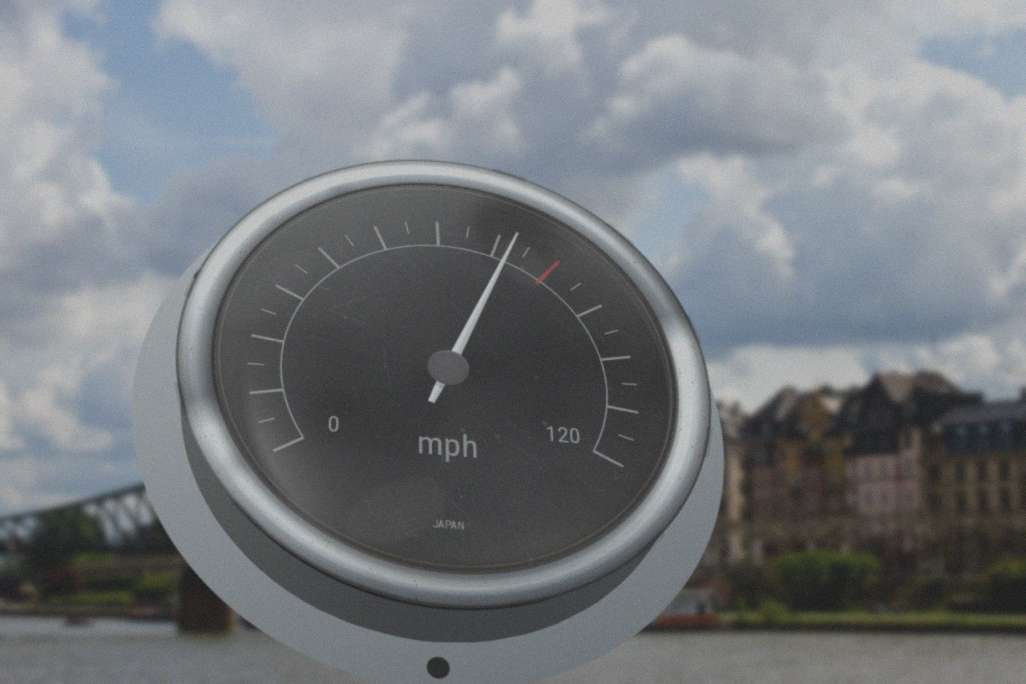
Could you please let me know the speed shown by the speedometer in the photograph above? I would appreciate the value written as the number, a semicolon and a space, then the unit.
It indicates 72.5; mph
